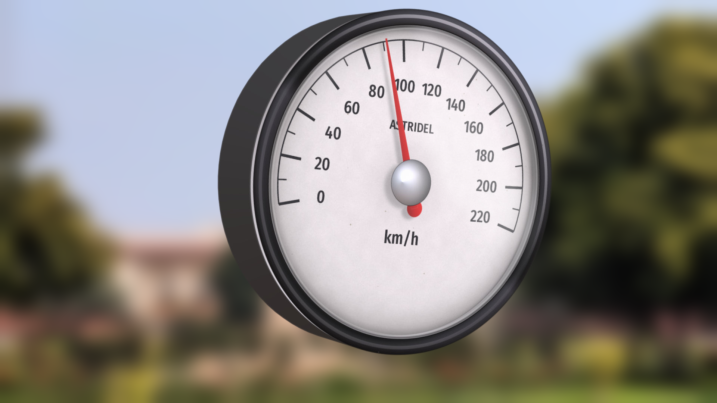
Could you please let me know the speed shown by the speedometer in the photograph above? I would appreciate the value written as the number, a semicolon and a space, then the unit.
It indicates 90; km/h
